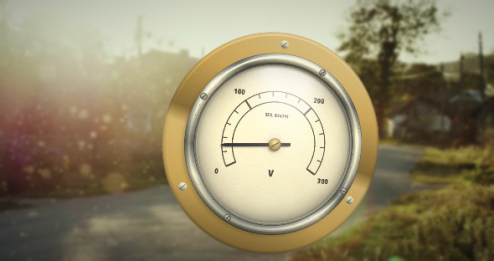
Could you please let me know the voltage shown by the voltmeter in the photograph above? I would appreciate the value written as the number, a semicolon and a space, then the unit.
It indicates 30; V
